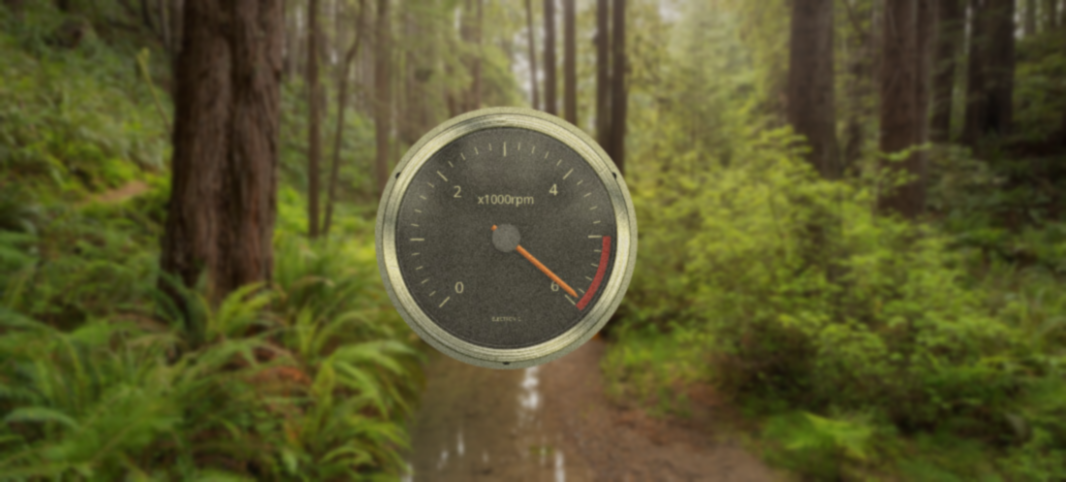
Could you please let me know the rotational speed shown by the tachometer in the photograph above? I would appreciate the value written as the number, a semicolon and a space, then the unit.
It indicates 5900; rpm
